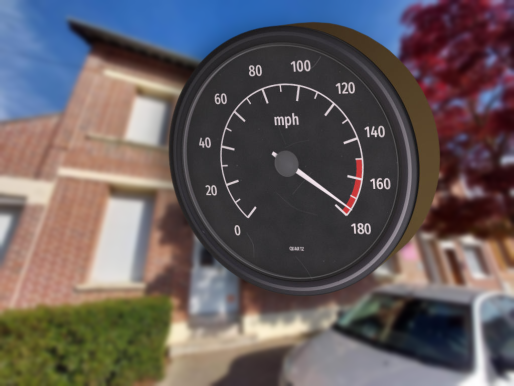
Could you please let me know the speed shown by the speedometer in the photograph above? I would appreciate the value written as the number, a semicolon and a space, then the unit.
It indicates 175; mph
